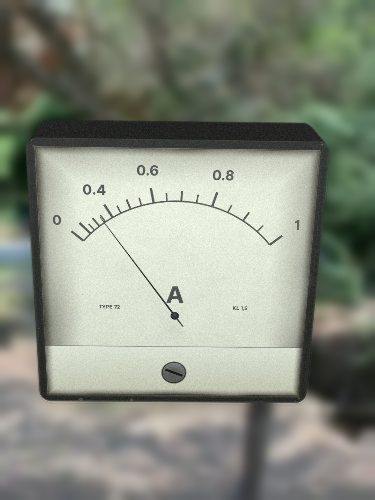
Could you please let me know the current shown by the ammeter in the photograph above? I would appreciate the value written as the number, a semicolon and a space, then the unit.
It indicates 0.35; A
